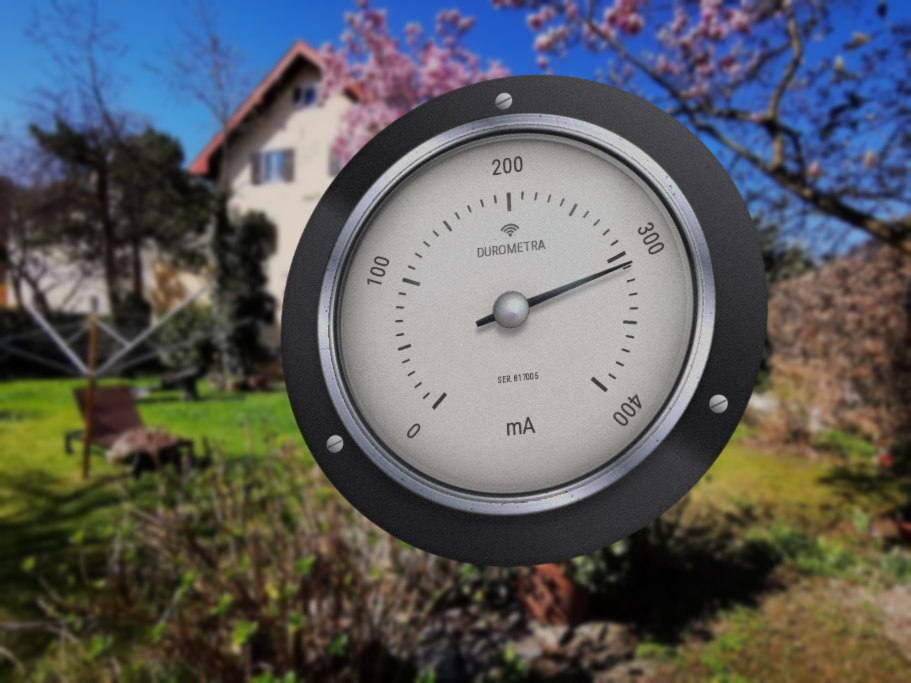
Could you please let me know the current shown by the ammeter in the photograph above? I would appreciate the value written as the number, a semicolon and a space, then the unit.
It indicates 310; mA
